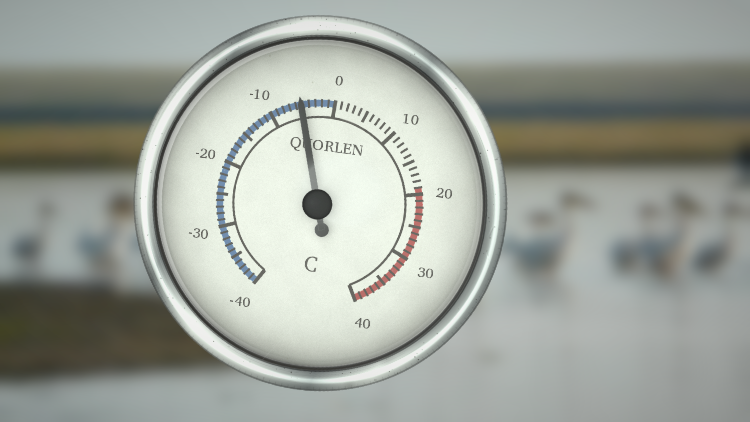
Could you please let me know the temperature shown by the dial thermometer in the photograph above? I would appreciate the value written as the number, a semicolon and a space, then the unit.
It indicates -5; °C
